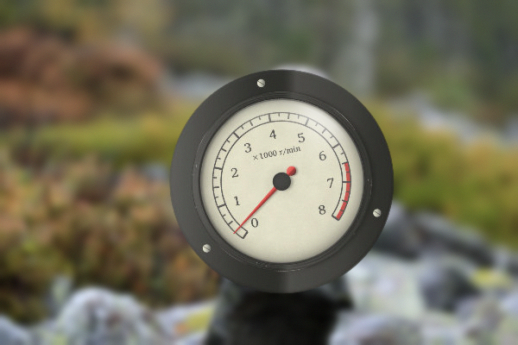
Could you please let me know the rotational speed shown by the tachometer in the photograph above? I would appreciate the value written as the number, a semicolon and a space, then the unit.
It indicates 250; rpm
